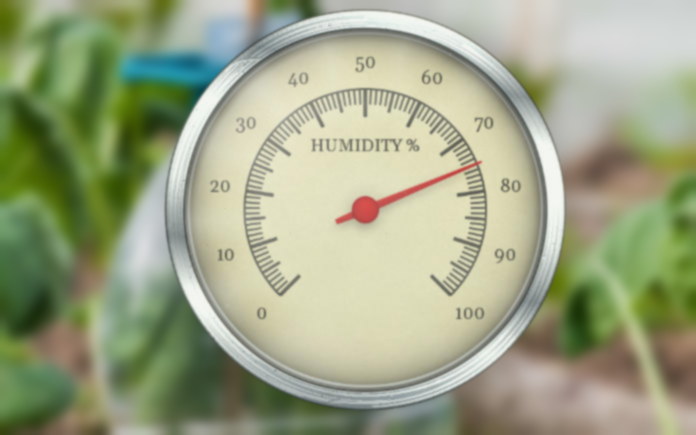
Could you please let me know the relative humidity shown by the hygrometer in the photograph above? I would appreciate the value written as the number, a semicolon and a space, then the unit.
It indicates 75; %
